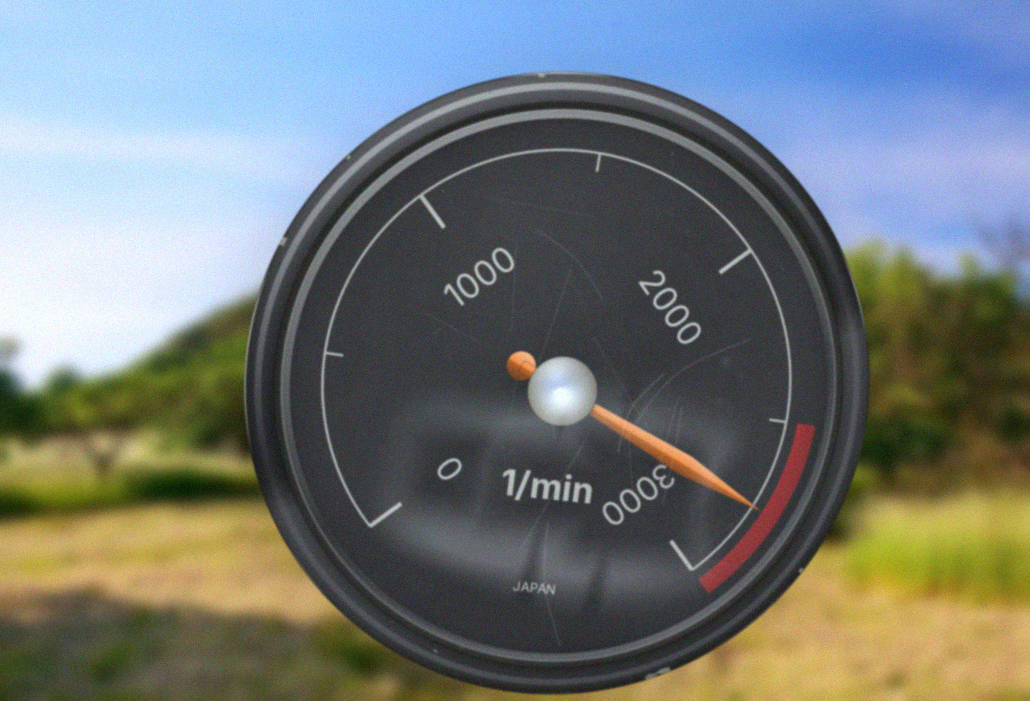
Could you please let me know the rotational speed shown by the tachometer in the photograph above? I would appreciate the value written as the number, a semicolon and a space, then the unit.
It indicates 2750; rpm
